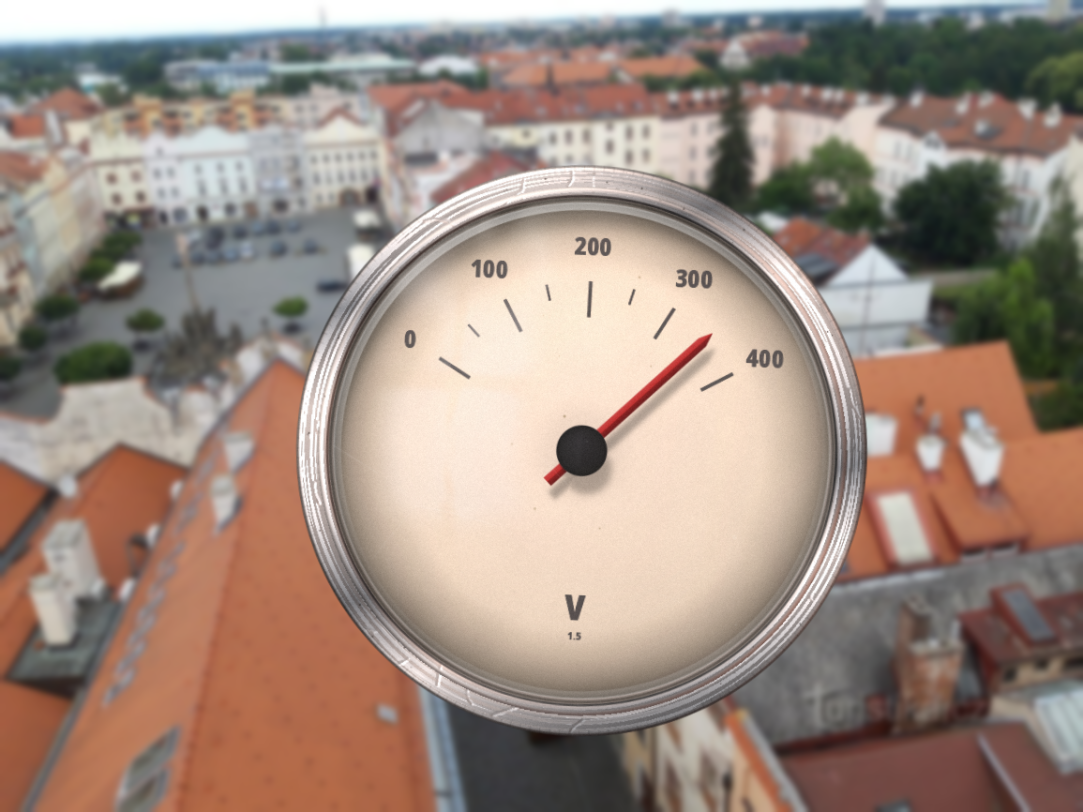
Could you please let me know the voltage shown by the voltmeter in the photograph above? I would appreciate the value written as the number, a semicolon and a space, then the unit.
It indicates 350; V
